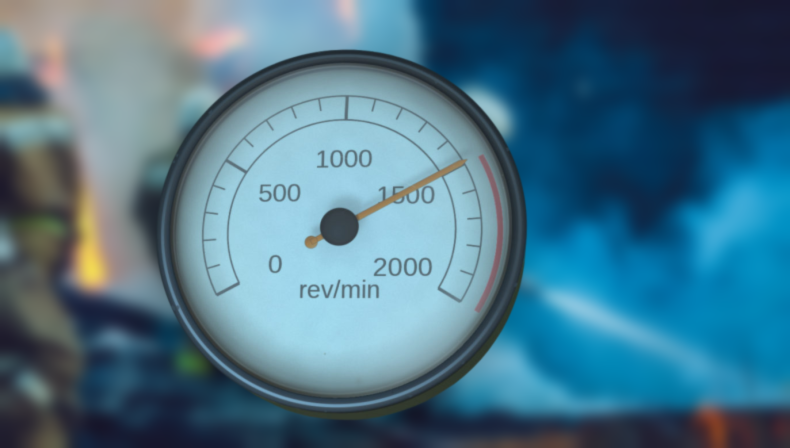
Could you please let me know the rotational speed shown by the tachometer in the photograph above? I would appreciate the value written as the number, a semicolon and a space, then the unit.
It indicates 1500; rpm
